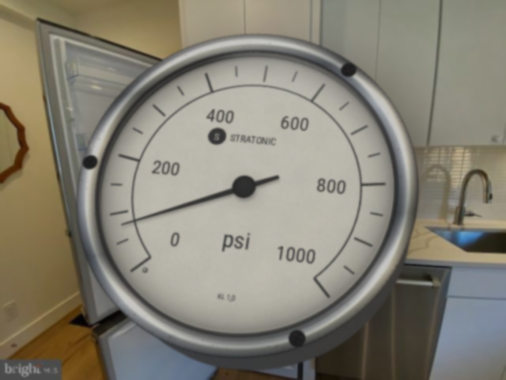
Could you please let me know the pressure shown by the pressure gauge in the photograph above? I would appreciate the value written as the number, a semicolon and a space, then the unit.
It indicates 75; psi
